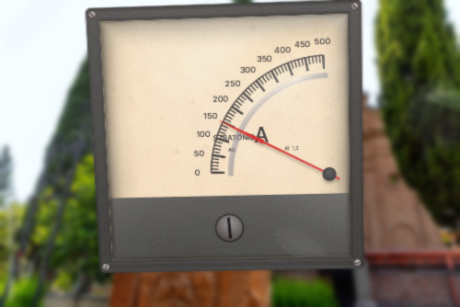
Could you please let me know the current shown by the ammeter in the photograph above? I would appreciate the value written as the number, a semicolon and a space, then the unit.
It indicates 150; A
